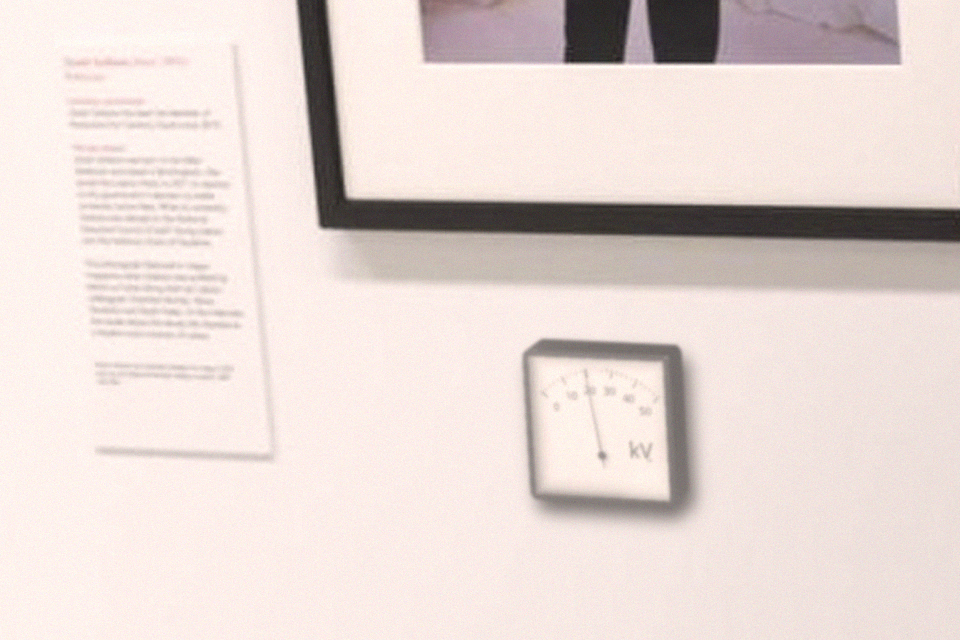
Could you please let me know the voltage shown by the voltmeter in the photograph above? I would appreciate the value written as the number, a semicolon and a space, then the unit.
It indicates 20; kV
